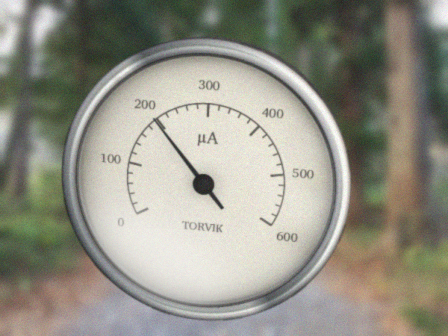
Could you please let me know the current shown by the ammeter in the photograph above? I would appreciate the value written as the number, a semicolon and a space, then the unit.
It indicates 200; µA
